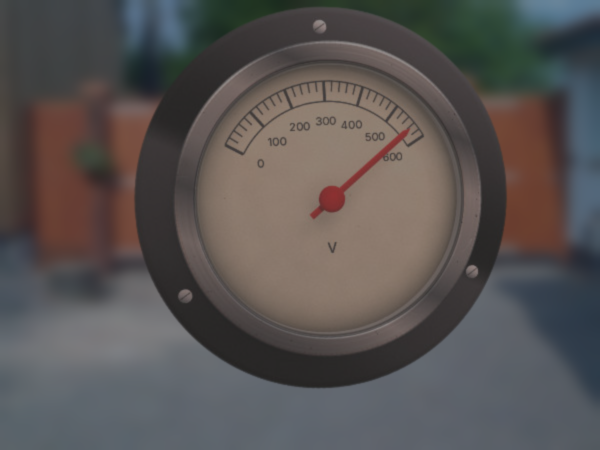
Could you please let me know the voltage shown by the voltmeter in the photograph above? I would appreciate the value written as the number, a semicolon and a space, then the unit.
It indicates 560; V
